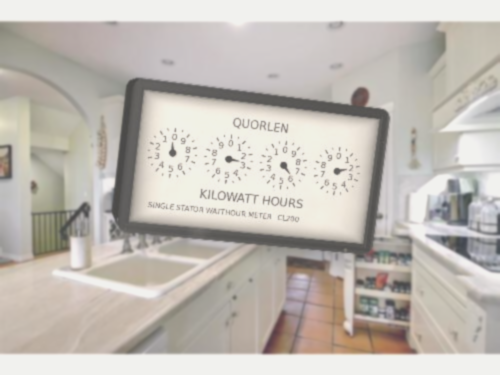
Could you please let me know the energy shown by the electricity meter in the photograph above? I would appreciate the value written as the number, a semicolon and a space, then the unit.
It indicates 262; kWh
